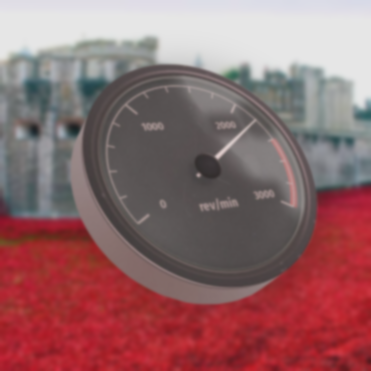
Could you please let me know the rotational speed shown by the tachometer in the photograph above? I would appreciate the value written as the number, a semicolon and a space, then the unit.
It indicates 2200; rpm
